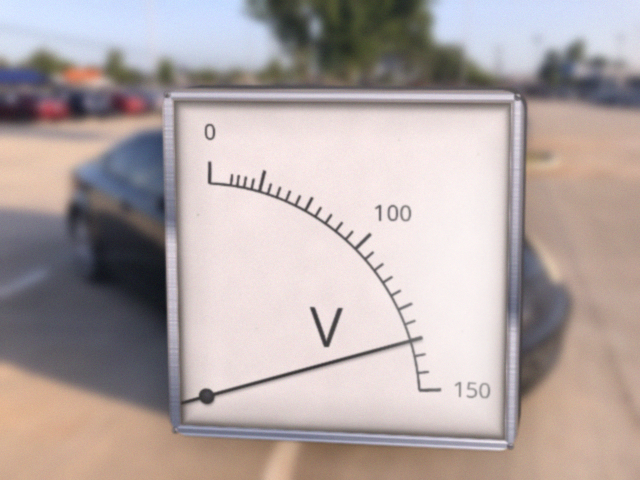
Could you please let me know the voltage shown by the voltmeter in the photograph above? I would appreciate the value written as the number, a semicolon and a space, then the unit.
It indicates 135; V
